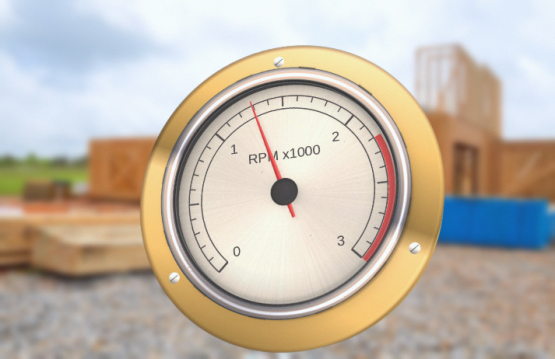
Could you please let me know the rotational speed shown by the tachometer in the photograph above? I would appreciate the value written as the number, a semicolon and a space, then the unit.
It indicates 1300; rpm
